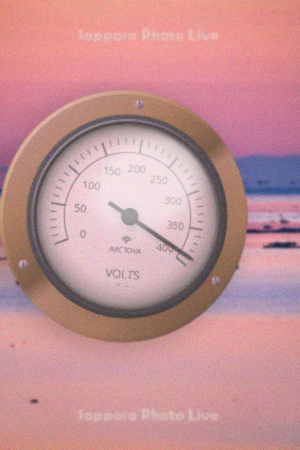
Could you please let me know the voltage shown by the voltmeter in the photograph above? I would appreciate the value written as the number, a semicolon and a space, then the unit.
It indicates 390; V
